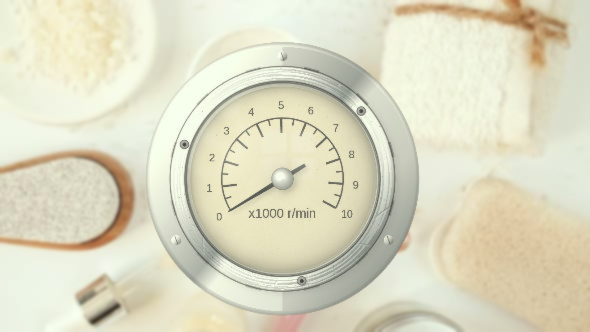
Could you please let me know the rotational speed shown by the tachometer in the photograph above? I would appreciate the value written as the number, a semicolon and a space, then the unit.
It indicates 0; rpm
